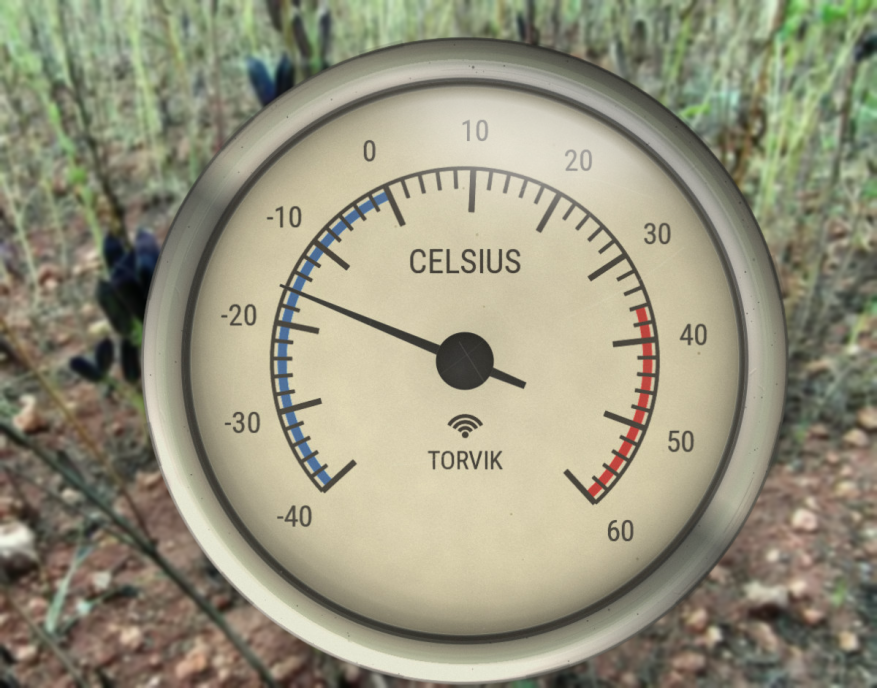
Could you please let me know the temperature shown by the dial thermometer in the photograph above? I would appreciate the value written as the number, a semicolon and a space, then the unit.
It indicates -16; °C
